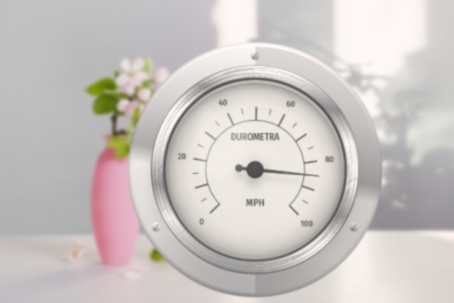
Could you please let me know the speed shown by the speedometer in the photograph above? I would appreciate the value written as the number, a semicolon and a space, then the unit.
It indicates 85; mph
